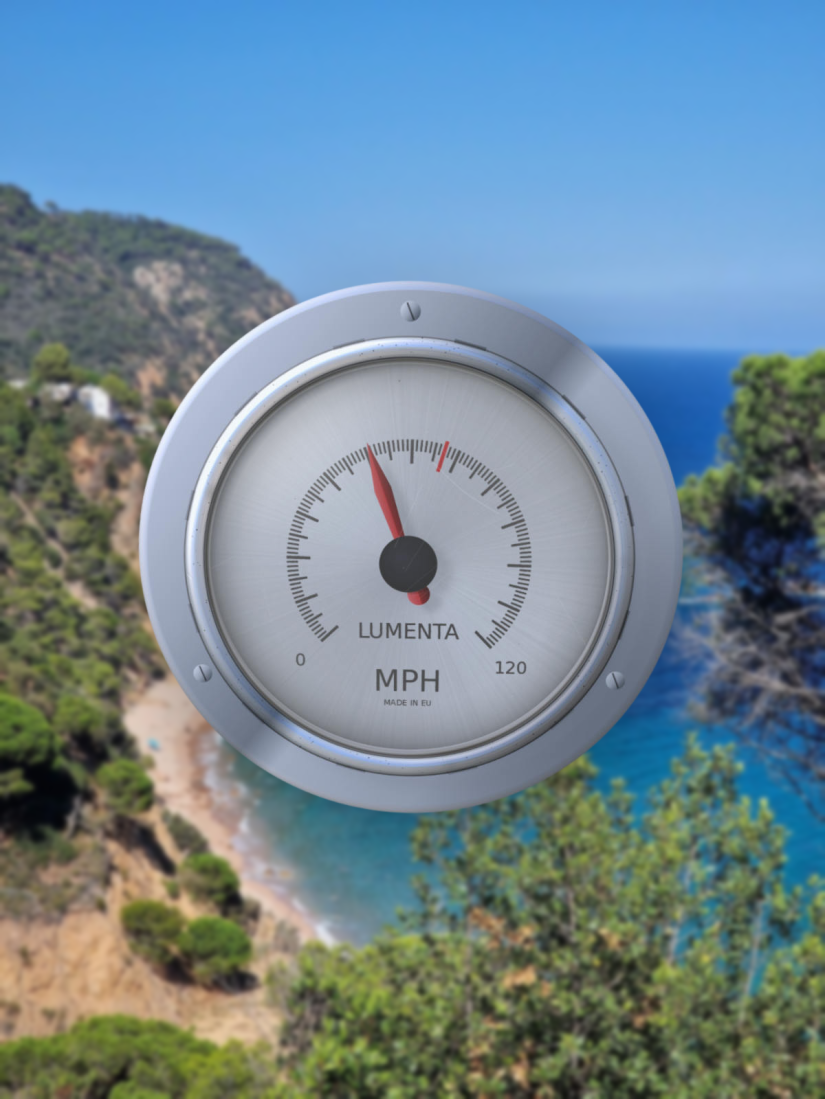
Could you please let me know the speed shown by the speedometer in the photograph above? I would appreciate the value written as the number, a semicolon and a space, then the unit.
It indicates 51; mph
